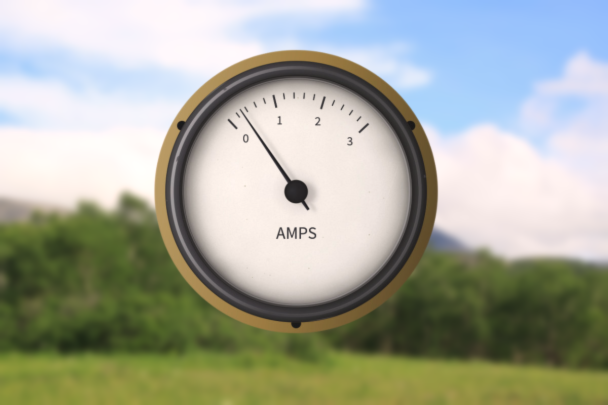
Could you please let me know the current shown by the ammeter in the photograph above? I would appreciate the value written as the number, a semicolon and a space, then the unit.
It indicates 0.3; A
